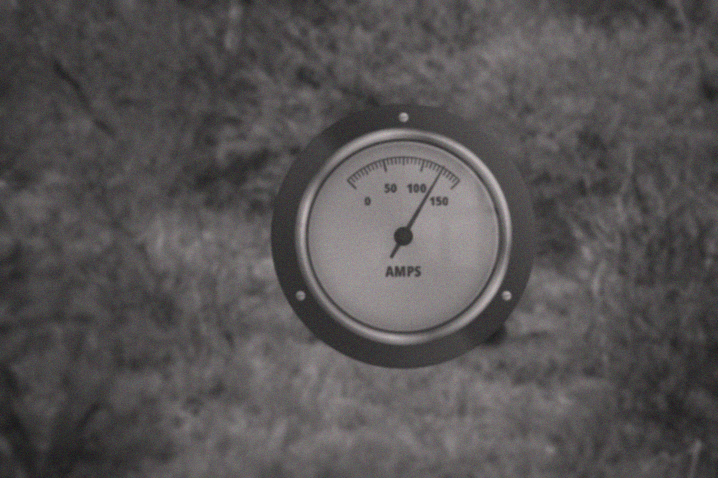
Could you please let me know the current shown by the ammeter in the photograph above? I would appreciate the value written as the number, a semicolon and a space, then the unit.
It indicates 125; A
